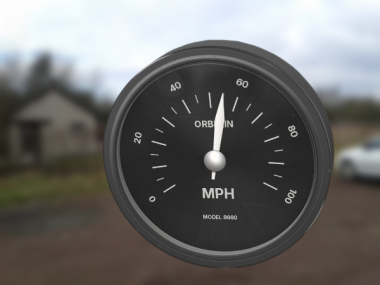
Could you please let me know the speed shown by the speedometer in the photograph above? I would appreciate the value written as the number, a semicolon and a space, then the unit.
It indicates 55; mph
